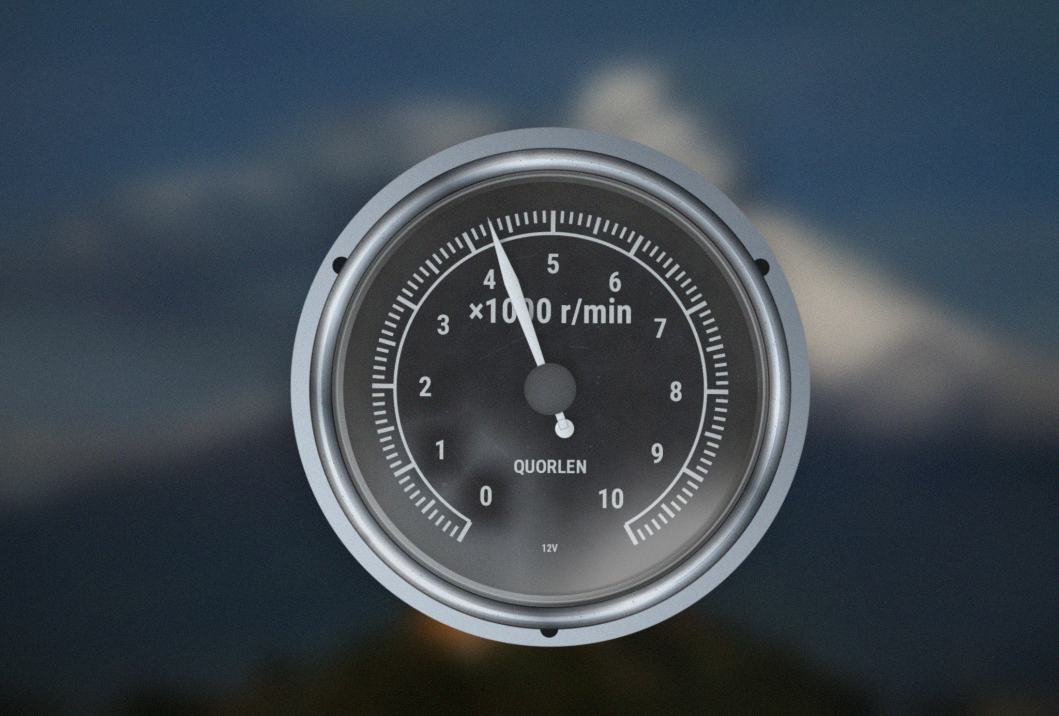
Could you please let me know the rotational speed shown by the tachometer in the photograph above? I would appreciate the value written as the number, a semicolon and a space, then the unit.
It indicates 4300; rpm
